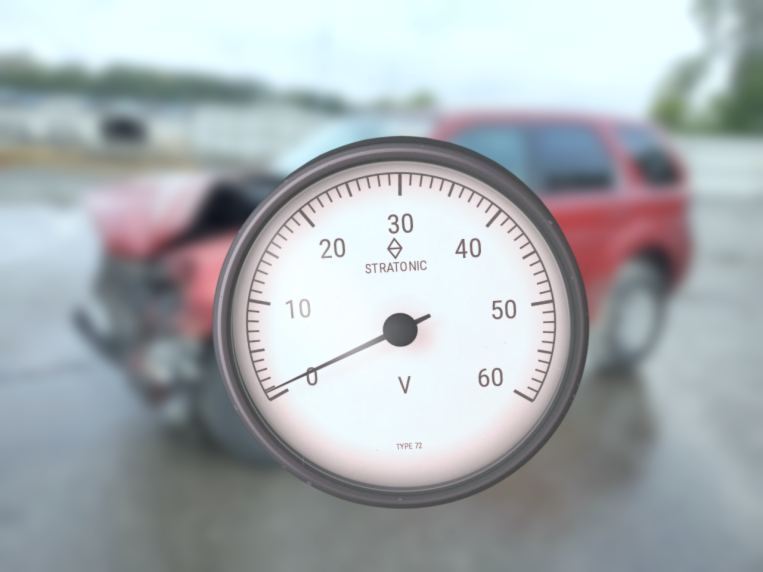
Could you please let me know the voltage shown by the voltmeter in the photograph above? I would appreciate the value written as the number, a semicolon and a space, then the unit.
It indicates 1; V
